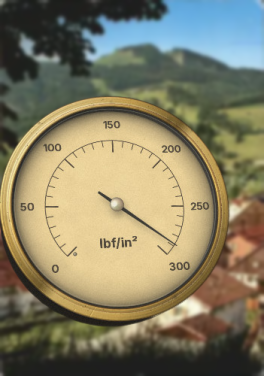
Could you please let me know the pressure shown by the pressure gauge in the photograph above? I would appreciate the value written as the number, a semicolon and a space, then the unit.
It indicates 290; psi
